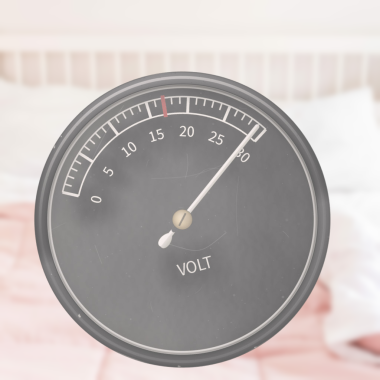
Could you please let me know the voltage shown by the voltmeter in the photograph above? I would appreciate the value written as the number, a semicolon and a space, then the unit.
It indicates 29; V
